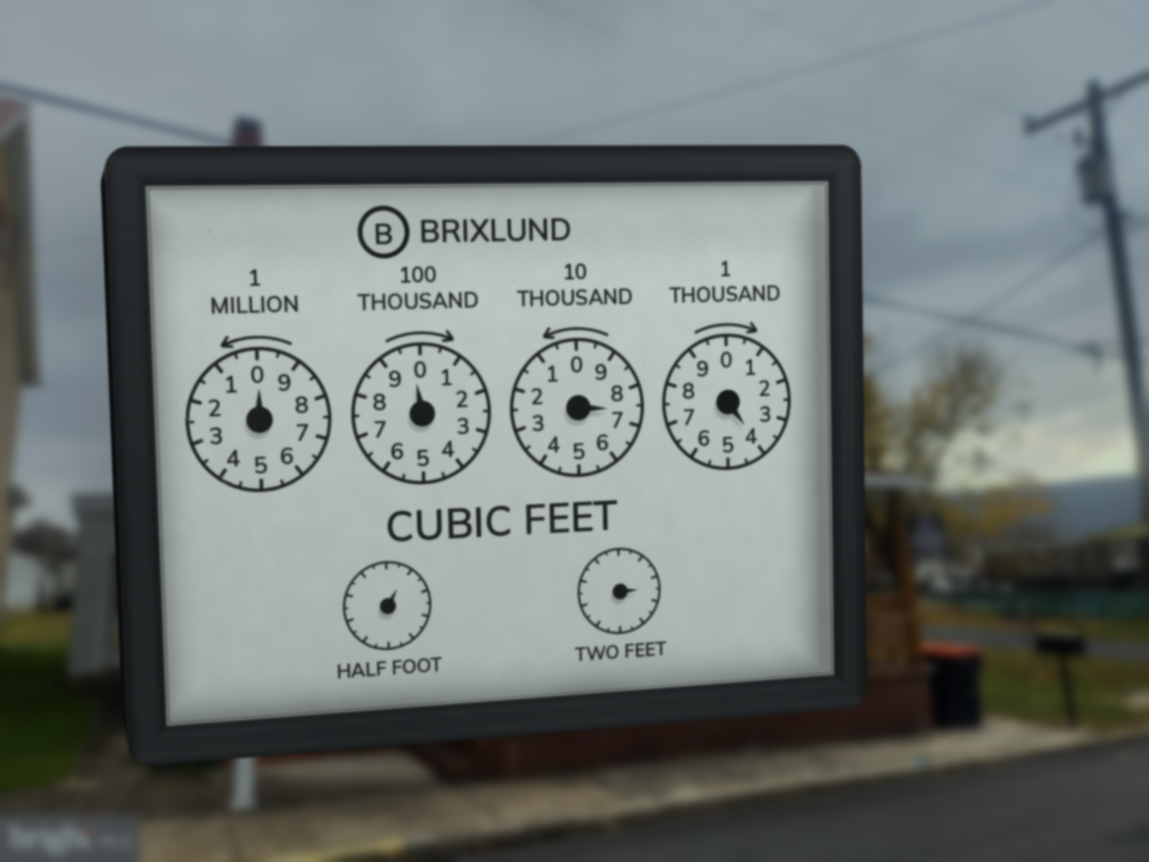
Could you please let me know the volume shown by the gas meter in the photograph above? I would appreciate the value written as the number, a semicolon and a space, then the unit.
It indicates 997400; ft³
